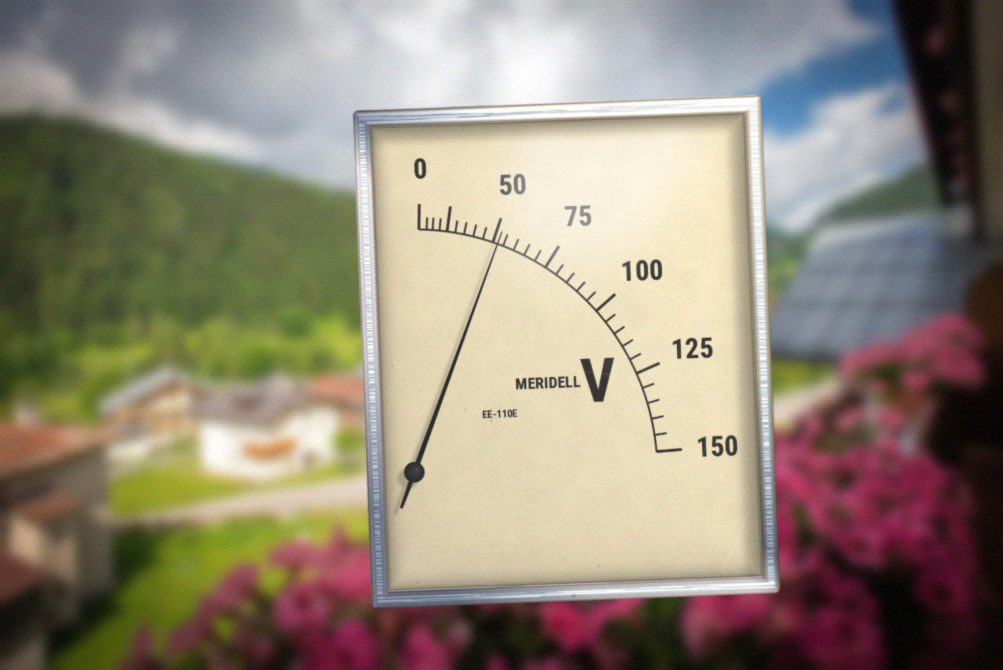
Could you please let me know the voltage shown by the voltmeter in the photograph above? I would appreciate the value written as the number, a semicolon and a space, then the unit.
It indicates 52.5; V
